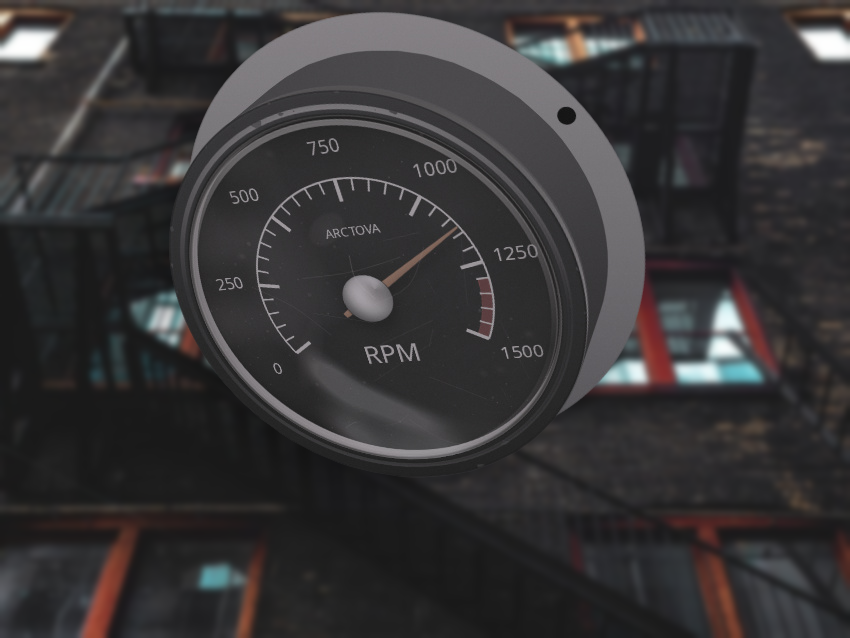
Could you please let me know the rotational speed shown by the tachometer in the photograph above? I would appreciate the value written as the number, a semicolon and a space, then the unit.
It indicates 1125; rpm
